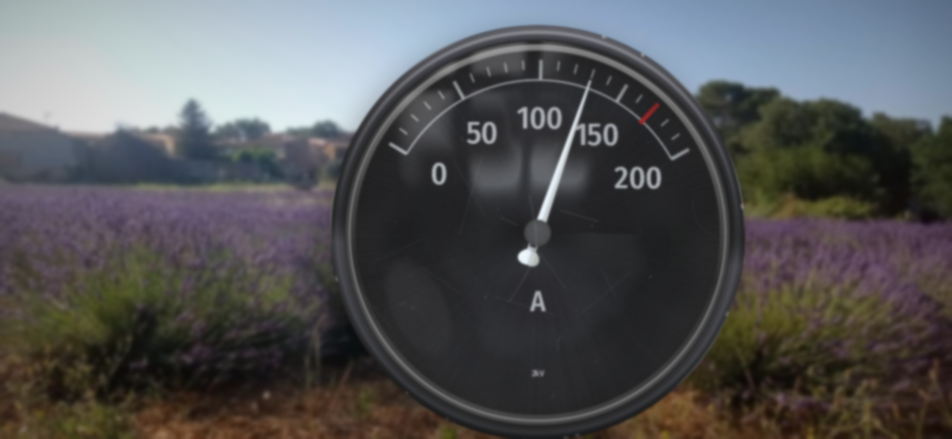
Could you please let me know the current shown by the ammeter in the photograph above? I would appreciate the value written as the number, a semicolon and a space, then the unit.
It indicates 130; A
